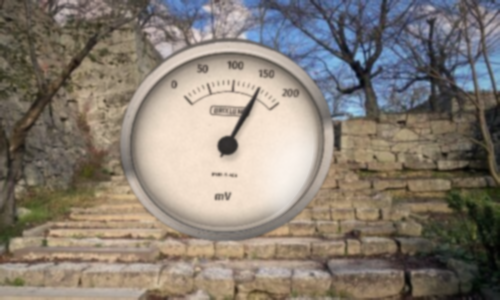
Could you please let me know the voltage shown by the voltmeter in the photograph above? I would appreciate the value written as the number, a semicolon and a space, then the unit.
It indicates 150; mV
